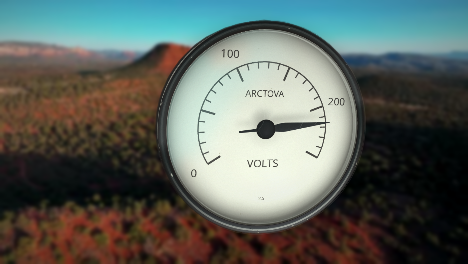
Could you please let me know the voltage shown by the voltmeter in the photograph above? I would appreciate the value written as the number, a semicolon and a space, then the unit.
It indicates 215; V
